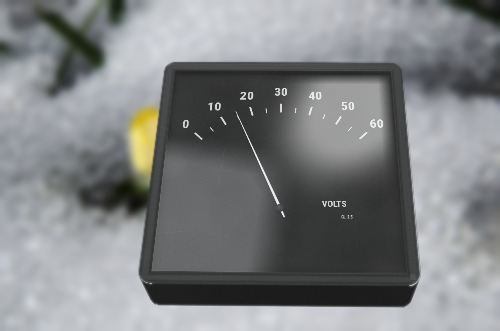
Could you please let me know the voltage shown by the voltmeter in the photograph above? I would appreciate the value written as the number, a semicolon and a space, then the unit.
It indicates 15; V
